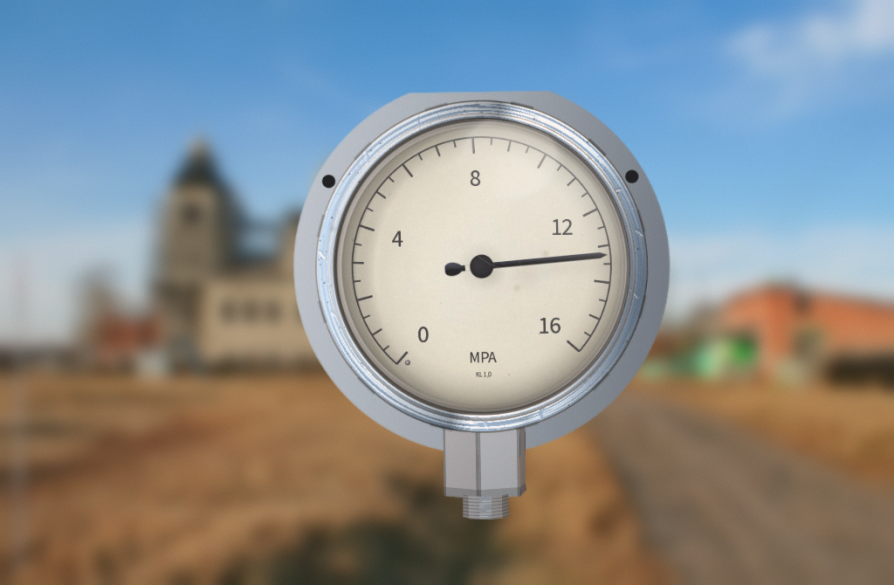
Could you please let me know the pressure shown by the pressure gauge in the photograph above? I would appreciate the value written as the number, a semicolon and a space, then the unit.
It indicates 13.25; MPa
